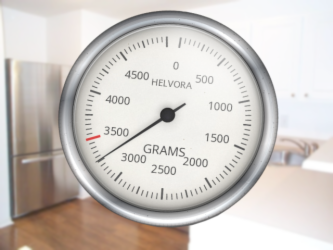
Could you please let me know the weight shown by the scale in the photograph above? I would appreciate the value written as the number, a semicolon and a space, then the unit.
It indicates 3250; g
